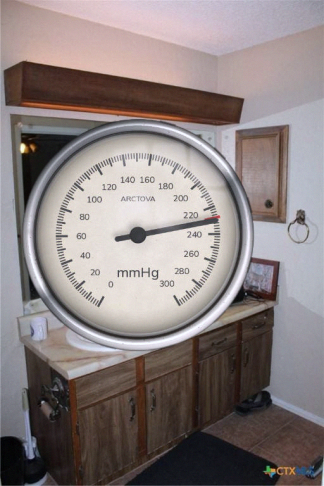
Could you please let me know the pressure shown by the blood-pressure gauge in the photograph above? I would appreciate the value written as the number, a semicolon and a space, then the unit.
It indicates 230; mmHg
